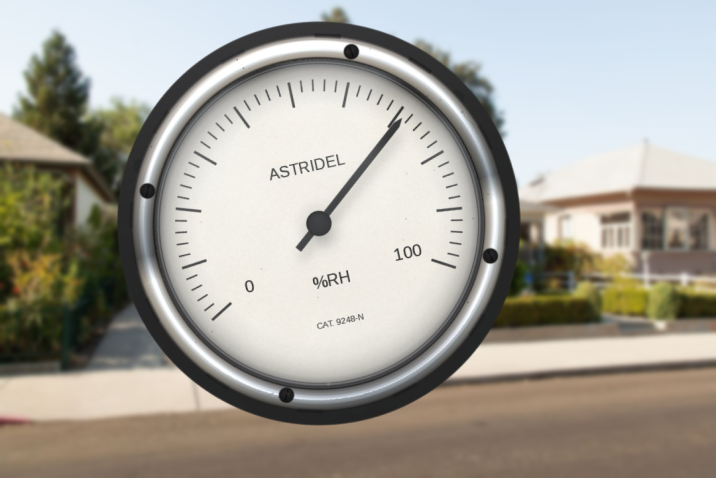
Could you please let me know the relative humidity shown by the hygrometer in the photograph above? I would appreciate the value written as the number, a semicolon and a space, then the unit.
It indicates 71; %
